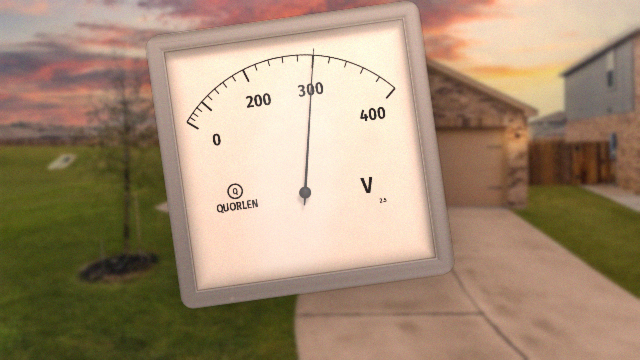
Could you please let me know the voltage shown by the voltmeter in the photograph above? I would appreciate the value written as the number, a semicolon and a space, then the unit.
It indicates 300; V
